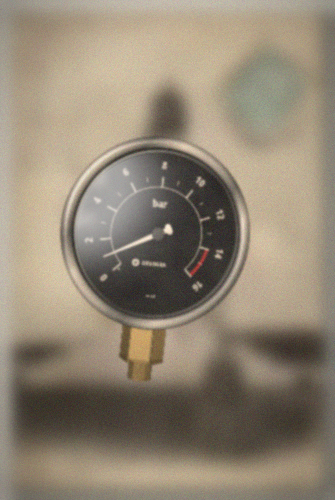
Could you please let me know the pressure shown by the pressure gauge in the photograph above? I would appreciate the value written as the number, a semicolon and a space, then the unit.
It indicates 1; bar
